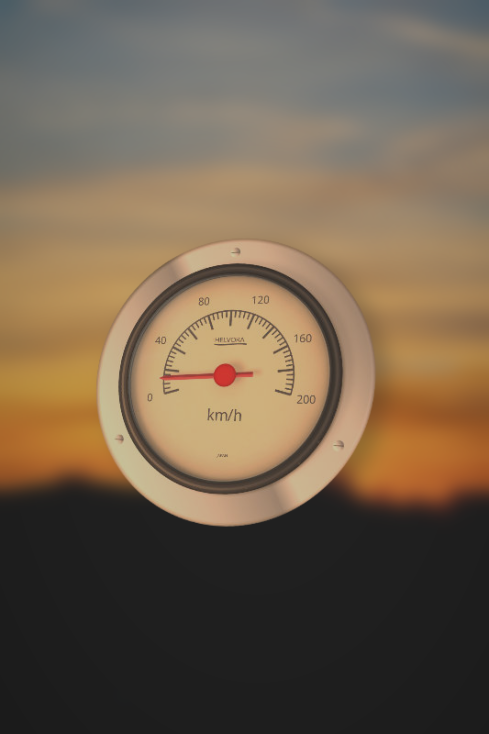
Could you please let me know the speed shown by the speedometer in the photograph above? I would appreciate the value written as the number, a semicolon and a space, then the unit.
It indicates 12; km/h
